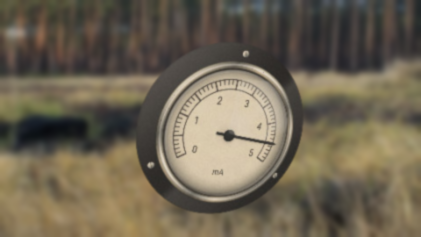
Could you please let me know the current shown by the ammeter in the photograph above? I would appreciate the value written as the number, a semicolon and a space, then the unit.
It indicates 4.5; mA
